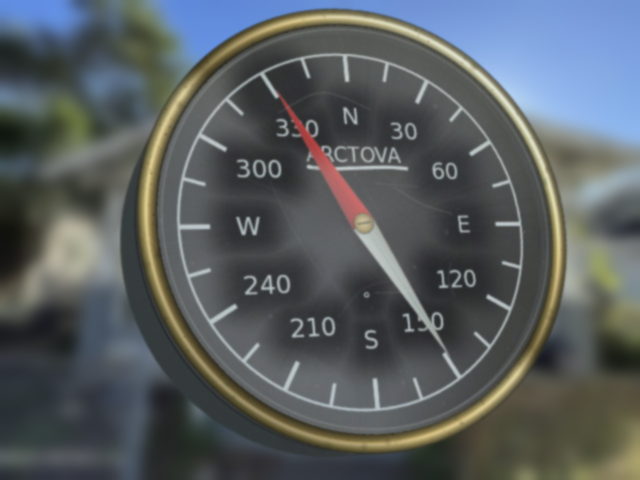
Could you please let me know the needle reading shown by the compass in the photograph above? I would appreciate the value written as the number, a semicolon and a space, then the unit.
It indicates 330; °
